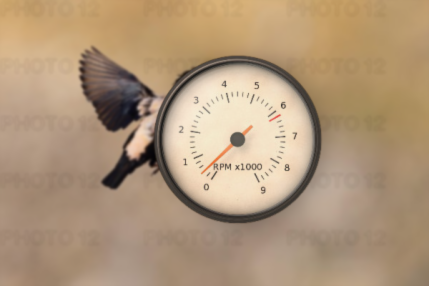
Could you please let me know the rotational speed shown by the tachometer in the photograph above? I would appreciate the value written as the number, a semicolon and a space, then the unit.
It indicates 400; rpm
